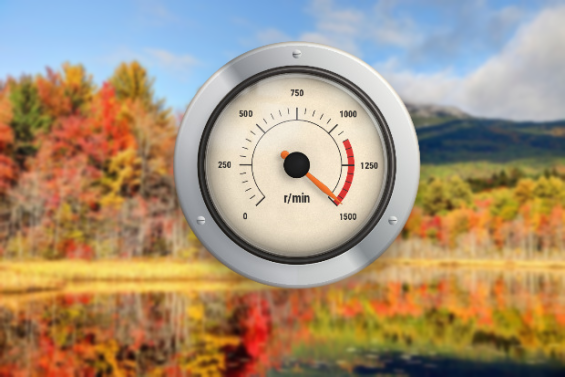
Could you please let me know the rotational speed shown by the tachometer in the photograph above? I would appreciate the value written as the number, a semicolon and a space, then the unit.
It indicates 1475; rpm
